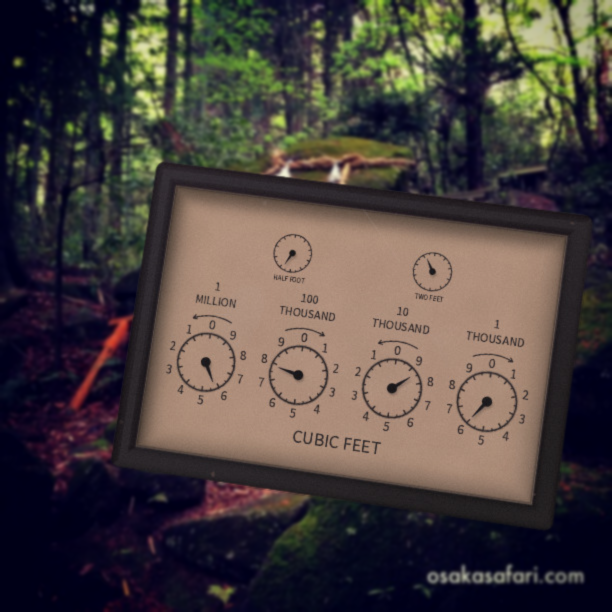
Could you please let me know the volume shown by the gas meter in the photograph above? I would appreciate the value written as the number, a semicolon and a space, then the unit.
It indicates 578600; ft³
